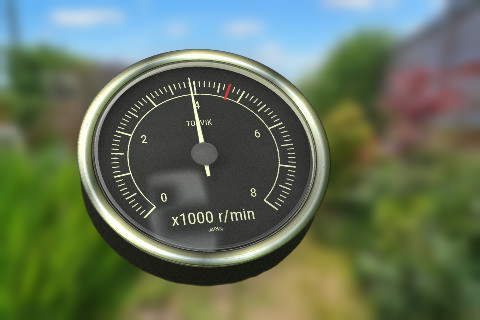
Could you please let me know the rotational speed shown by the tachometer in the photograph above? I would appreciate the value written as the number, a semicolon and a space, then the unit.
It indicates 3900; rpm
